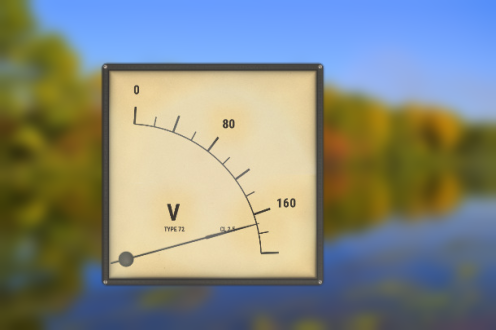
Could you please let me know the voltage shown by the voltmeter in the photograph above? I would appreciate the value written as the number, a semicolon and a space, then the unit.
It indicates 170; V
